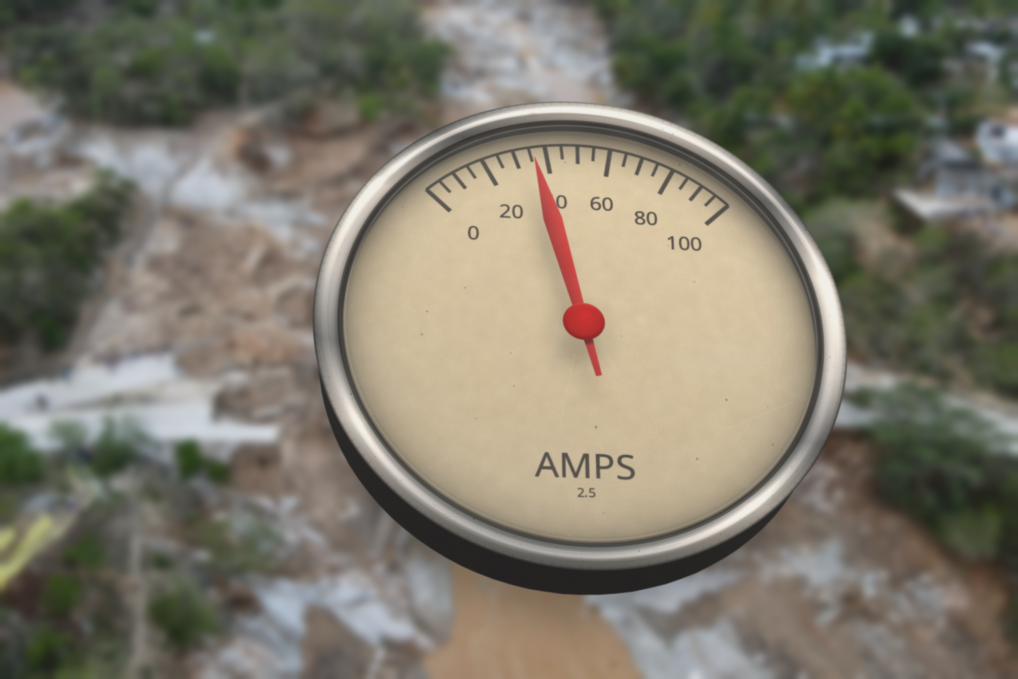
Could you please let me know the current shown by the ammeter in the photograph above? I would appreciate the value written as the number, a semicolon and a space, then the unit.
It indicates 35; A
